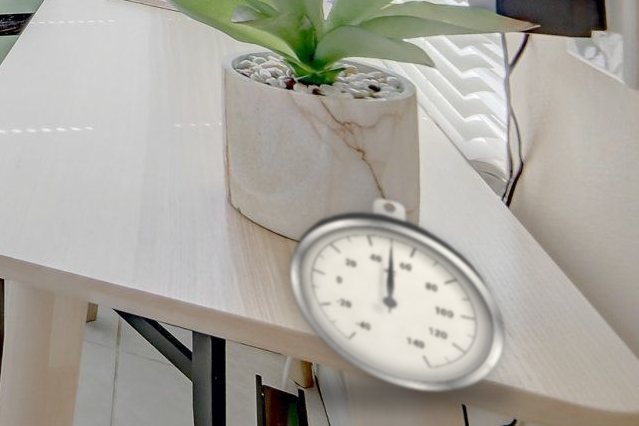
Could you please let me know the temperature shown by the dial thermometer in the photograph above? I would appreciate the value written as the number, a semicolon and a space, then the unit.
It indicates 50; °F
